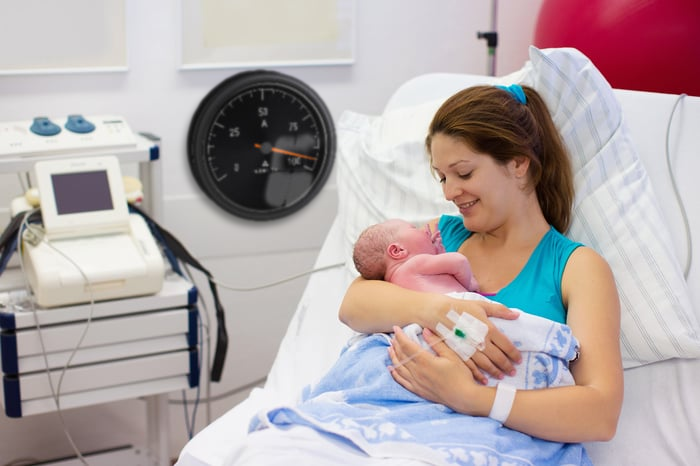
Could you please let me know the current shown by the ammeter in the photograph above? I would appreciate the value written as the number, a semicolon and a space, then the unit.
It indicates 95; A
